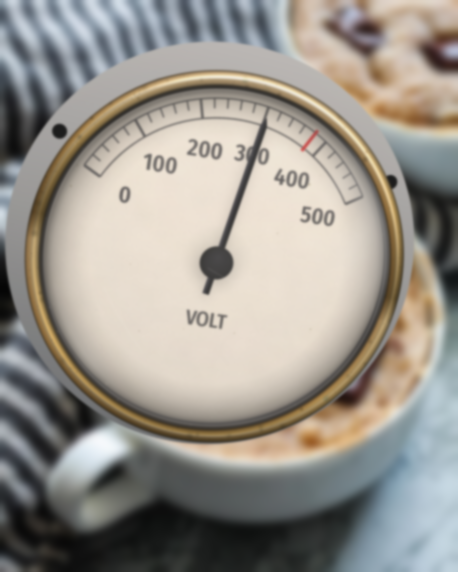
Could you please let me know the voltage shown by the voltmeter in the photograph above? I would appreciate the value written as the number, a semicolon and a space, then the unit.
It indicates 300; V
